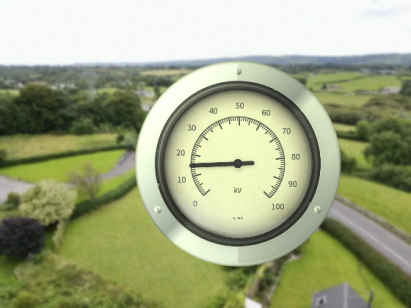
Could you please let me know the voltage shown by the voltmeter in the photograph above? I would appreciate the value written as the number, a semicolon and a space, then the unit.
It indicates 15; kV
